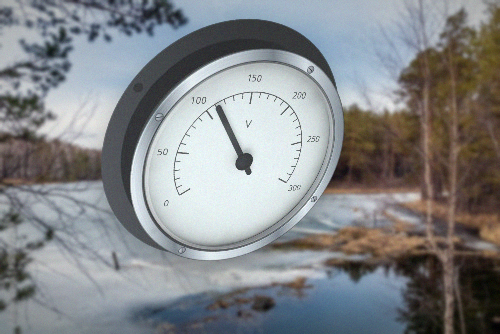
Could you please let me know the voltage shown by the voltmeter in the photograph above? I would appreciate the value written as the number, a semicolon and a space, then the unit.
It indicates 110; V
